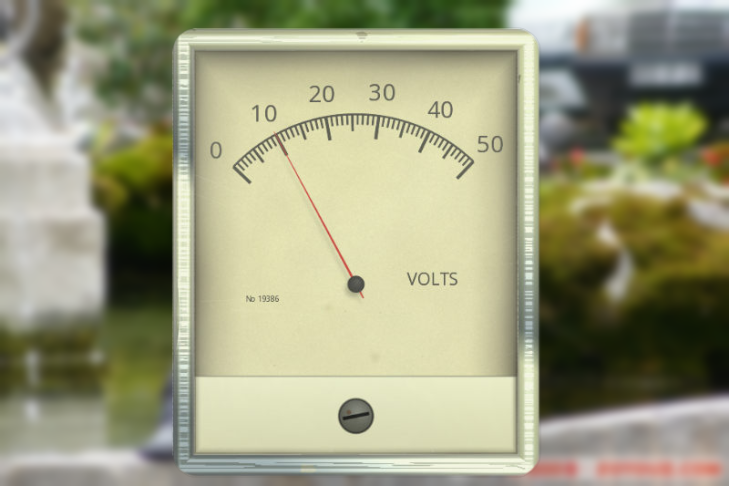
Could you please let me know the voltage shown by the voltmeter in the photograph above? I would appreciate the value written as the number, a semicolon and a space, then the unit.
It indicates 10; V
